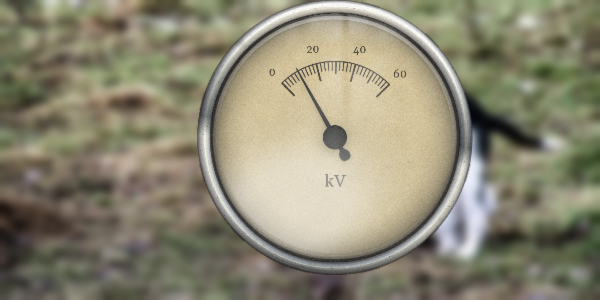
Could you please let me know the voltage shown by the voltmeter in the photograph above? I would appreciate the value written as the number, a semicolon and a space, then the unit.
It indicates 10; kV
